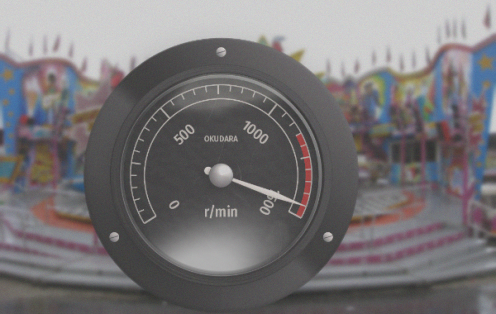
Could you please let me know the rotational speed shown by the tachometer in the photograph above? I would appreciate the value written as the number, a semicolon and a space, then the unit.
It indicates 1450; rpm
